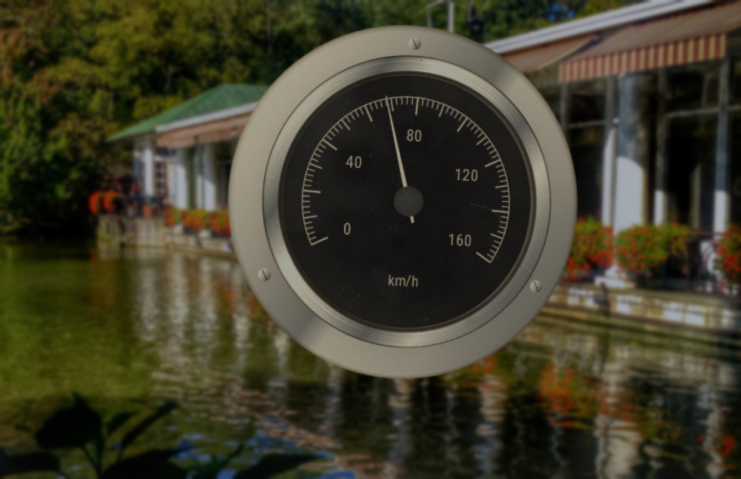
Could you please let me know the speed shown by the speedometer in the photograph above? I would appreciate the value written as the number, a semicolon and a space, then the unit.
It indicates 68; km/h
